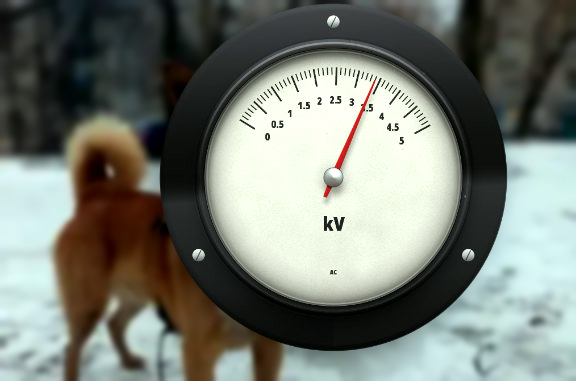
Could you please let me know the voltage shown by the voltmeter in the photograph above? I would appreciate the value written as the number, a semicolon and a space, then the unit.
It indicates 3.4; kV
